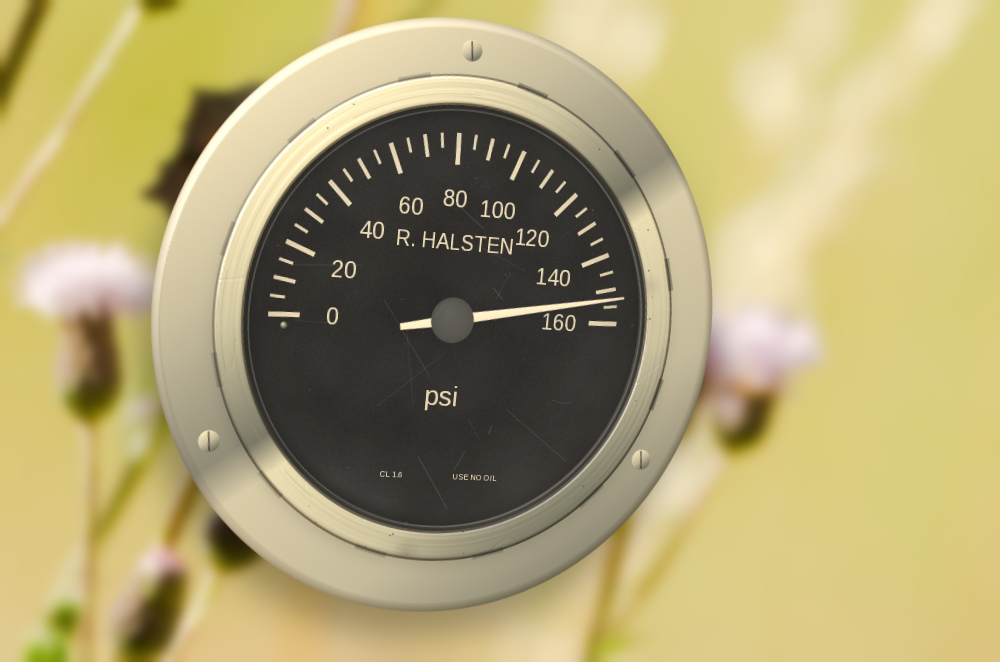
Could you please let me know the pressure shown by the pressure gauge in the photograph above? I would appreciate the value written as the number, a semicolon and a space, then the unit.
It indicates 152.5; psi
